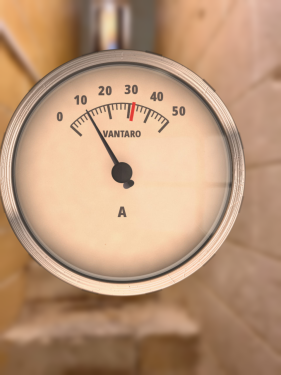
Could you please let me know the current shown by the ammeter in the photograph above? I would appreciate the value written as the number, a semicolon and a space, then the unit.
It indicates 10; A
